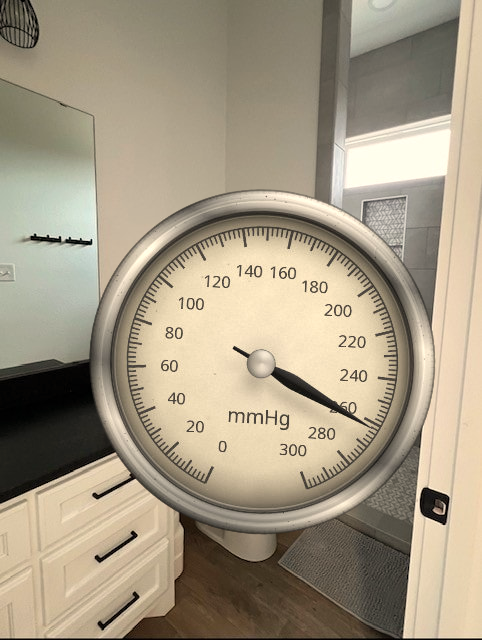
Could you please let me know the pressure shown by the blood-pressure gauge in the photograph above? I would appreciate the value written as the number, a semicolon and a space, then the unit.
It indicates 262; mmHg
